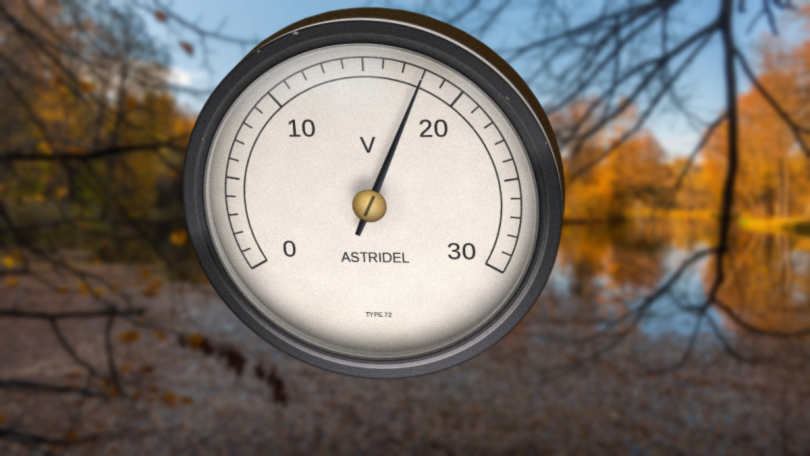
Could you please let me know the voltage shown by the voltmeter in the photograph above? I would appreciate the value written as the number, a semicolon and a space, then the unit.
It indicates 18; V
